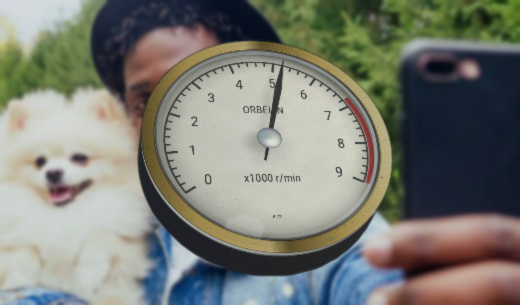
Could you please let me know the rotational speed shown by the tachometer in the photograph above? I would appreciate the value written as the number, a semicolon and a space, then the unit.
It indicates 5200; rpm
